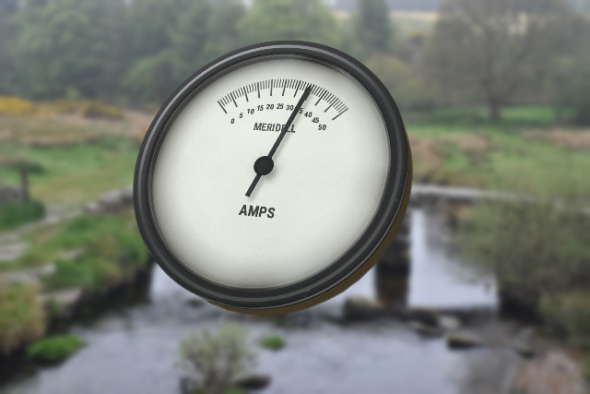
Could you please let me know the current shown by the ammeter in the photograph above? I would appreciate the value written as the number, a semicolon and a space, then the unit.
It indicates 35; A
